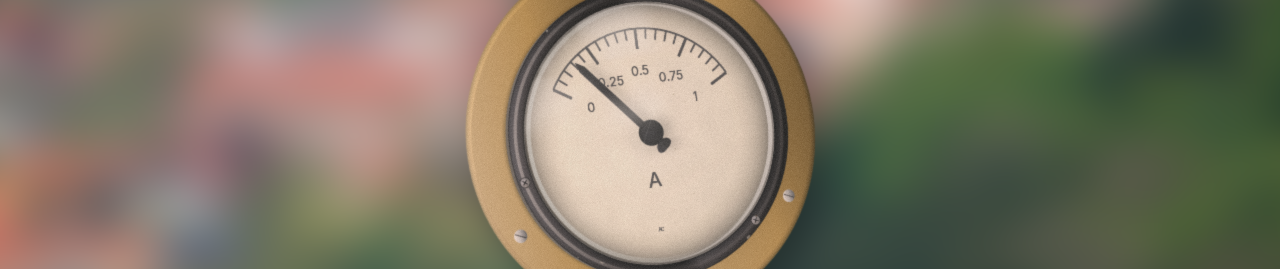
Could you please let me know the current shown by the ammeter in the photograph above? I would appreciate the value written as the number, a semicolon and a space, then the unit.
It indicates 0.15; A
